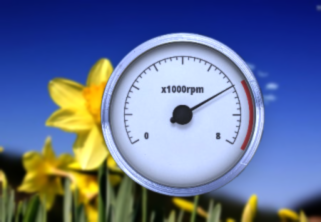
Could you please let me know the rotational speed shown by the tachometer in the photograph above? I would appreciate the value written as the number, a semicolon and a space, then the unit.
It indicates 6000; rpm
